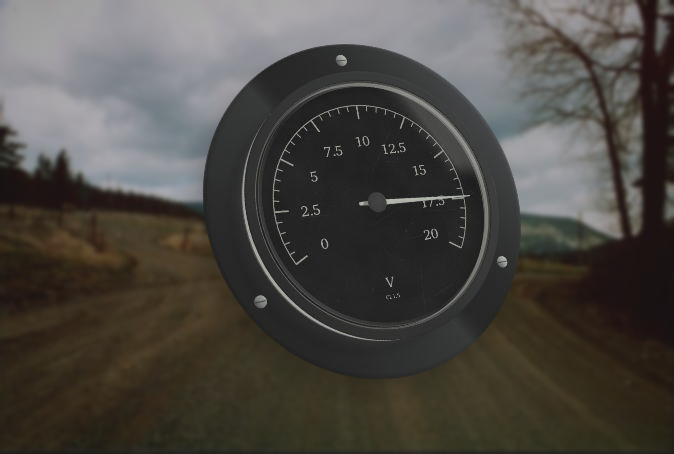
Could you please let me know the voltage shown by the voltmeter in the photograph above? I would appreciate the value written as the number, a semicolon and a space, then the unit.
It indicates 17.5; V
